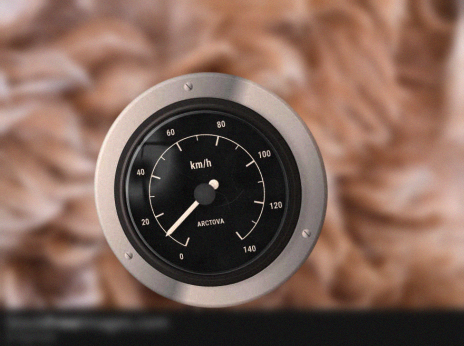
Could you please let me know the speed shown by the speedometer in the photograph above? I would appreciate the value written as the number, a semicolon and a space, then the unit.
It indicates 10; km/h
